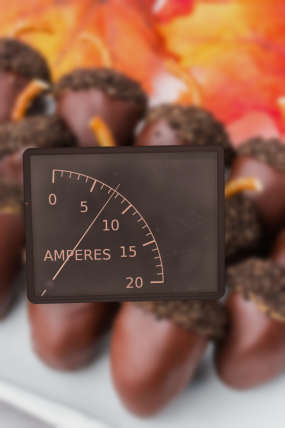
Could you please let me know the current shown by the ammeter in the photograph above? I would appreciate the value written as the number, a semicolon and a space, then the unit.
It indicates 7.5; A
